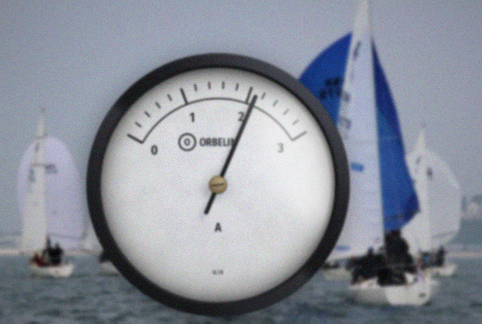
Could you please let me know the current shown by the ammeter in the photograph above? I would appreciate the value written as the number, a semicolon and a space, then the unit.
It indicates 2.1; A
